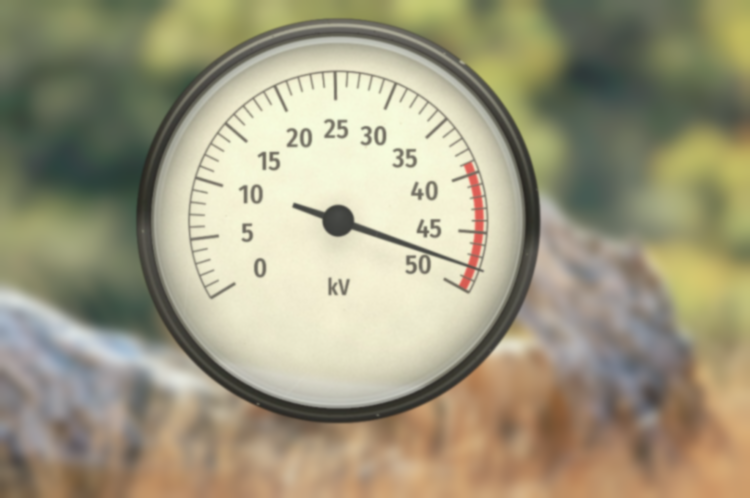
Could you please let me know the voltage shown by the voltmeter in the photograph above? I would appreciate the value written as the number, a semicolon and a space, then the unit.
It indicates 48; kV
